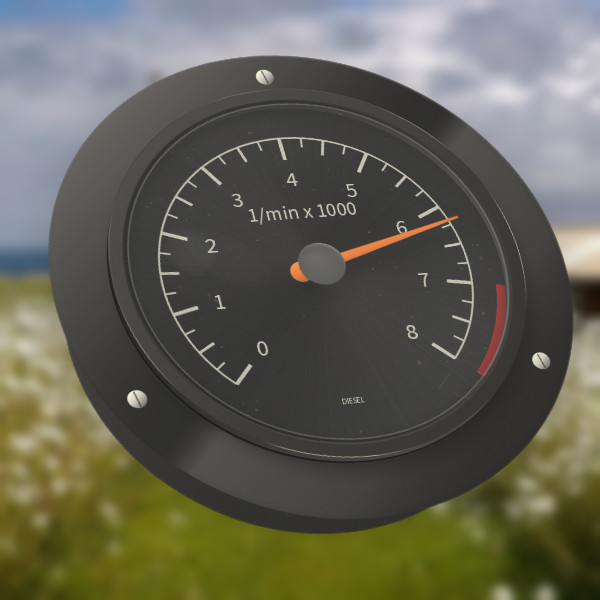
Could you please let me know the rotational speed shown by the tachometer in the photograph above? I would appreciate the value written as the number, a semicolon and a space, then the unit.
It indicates 6250; rpm
